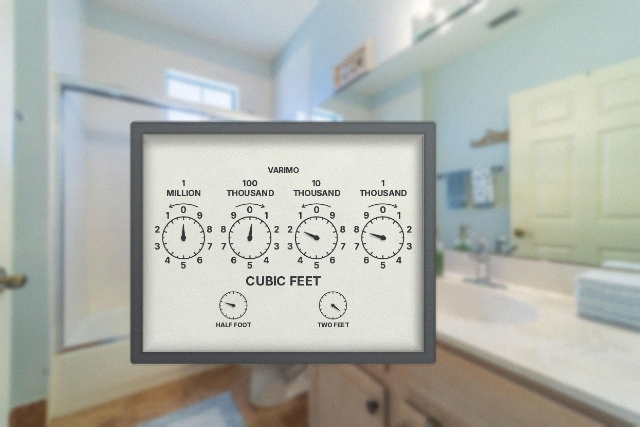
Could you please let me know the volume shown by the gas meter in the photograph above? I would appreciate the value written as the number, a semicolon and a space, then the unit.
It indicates 1800; ft³
